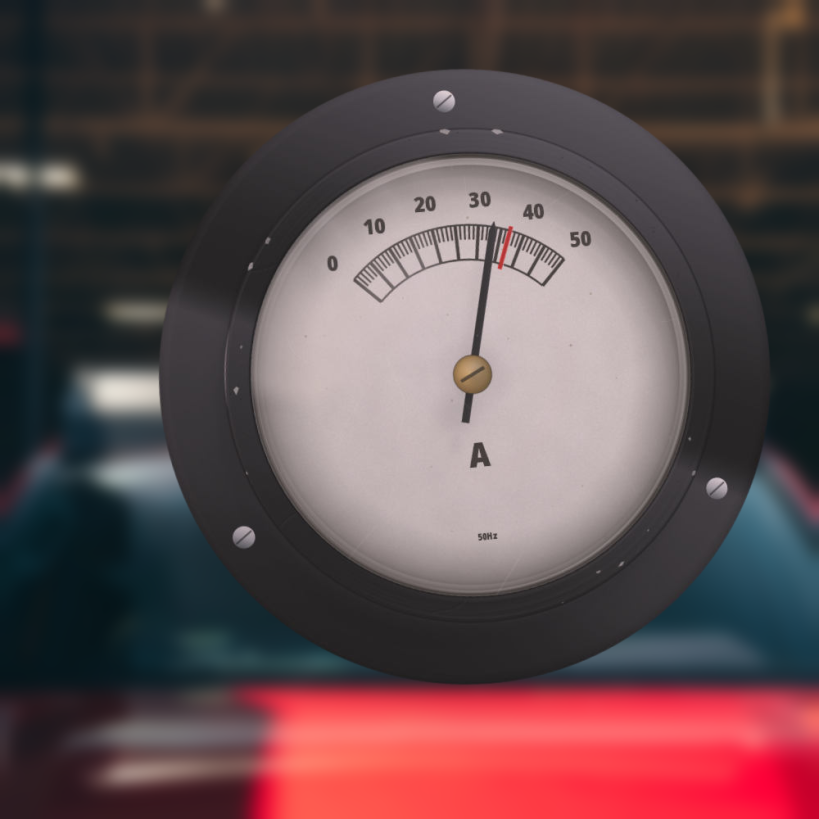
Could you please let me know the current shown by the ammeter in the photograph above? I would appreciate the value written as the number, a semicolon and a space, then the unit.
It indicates 33; A
